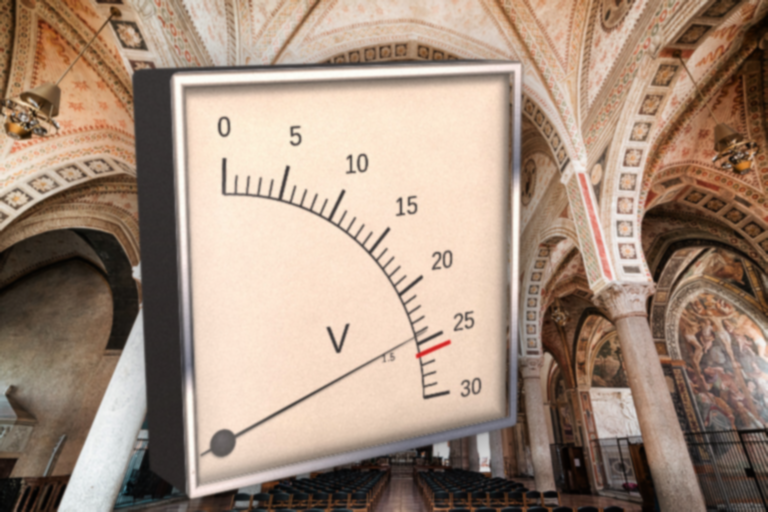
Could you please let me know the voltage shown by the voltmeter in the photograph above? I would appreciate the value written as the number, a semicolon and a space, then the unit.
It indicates 24; V
